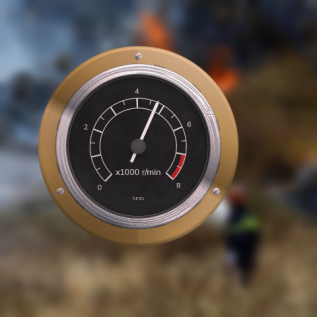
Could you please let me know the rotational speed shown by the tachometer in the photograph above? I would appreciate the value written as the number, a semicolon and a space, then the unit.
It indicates 4750; rpm
